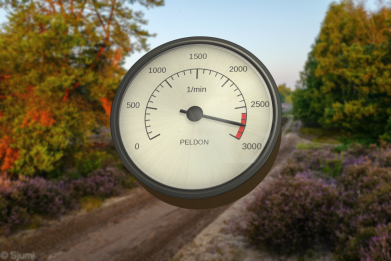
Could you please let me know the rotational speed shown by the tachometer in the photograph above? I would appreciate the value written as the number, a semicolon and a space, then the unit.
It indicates 2800; rpm
